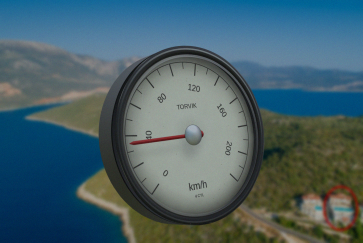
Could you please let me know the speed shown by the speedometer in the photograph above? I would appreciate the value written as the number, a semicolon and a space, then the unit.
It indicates 35; km/h
